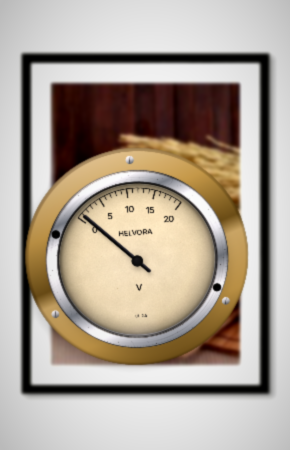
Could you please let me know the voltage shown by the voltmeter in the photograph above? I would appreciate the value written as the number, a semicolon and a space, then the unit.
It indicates 1; V
